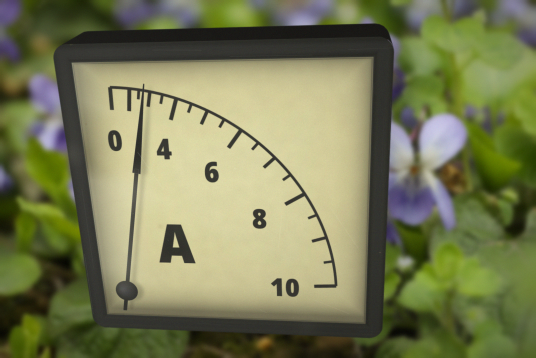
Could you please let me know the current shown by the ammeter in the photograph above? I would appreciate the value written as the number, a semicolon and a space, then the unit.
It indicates 2.75; A
